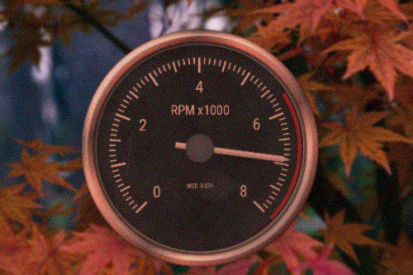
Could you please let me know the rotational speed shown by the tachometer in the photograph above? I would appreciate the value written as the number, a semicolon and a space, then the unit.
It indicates 6900; rpm
